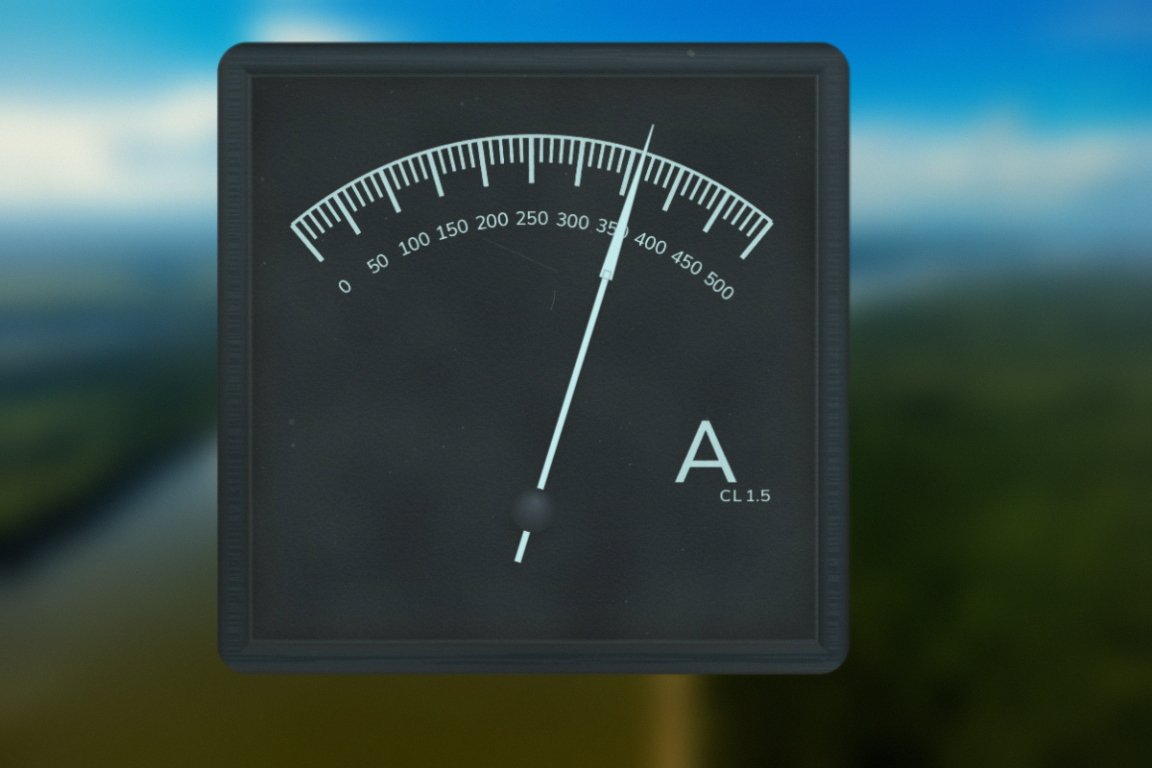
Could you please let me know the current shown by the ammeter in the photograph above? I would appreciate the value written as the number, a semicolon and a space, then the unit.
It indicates 360; A
